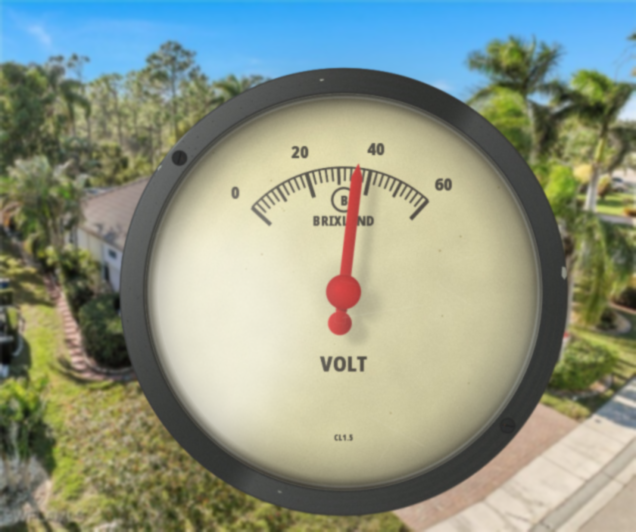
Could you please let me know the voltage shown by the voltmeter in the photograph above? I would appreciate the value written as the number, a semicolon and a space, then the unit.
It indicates 36; V
